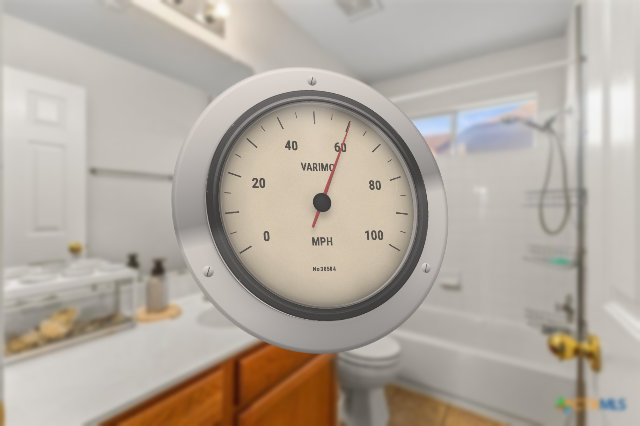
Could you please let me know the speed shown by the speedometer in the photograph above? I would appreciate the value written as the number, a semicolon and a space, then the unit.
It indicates 60; mph
